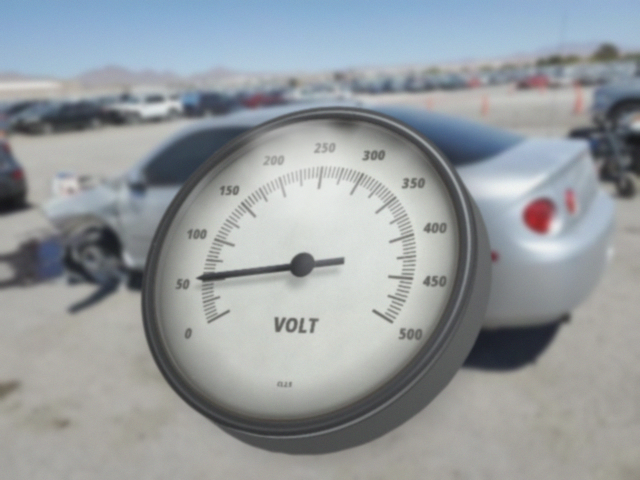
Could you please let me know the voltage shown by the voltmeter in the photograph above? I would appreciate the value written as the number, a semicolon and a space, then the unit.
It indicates 50; V
